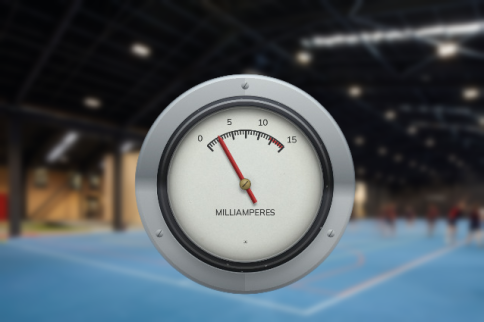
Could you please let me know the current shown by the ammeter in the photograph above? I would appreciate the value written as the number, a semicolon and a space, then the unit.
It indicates 2.5; mA
